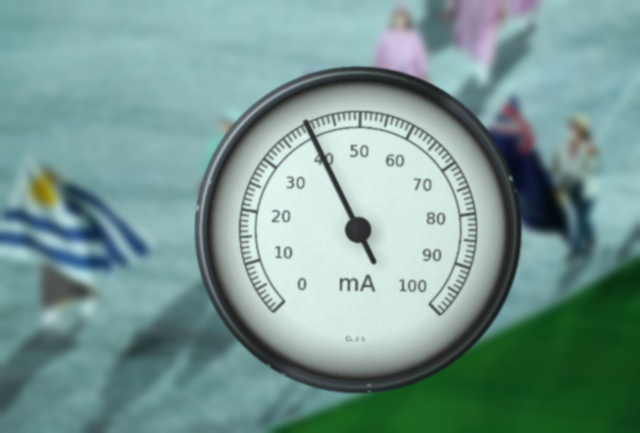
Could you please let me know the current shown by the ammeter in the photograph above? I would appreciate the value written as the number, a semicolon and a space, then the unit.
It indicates 40; mA
